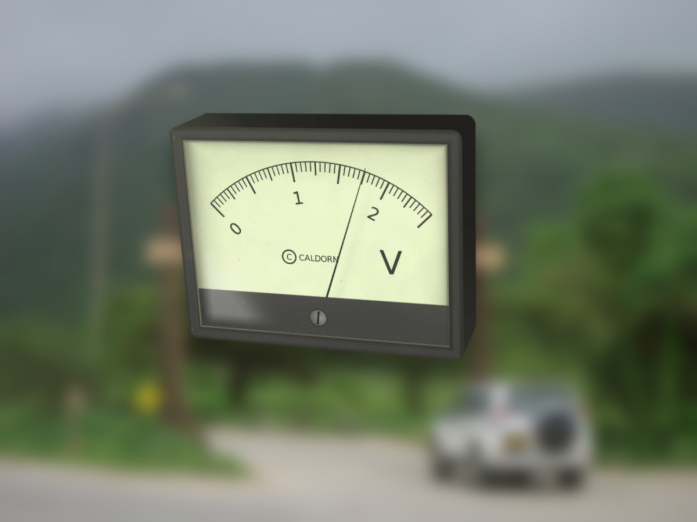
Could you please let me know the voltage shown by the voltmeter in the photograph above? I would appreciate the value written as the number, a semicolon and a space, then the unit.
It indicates 1.75; V
